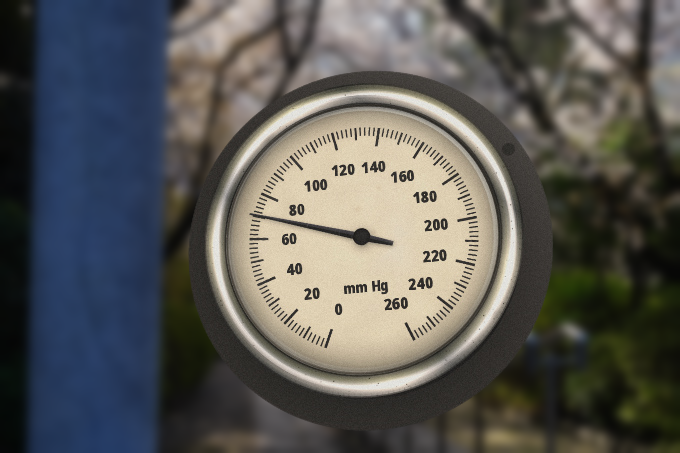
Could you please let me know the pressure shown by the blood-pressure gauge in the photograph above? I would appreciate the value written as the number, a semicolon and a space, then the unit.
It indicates 70; mmHg
